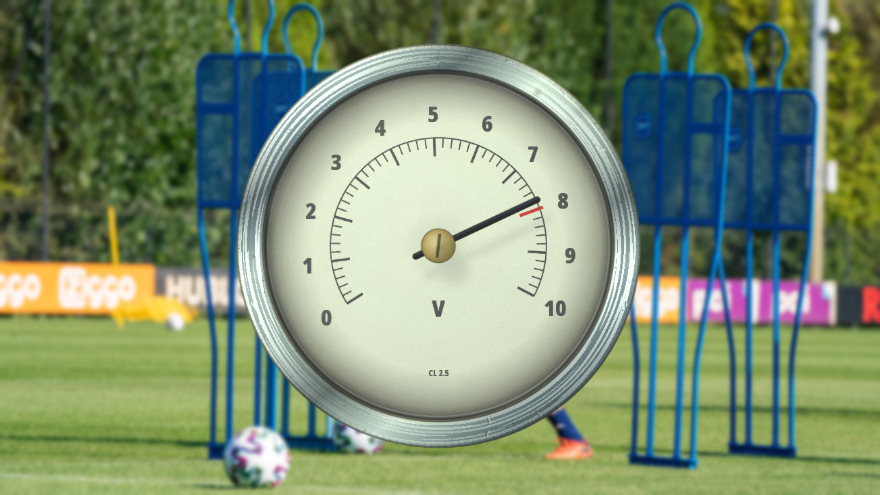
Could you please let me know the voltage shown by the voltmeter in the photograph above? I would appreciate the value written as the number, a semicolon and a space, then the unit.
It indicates 7.8; V
